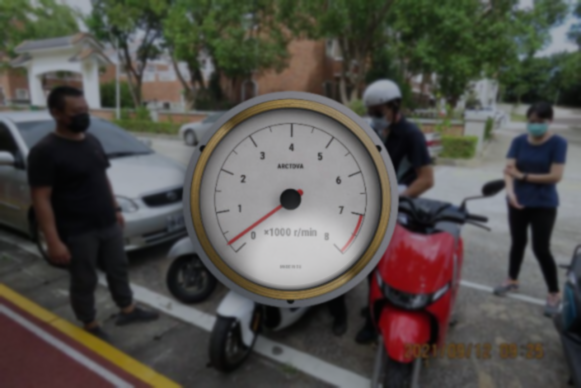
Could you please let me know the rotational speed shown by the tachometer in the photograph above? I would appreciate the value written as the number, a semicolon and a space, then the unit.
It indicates 250; rpm
